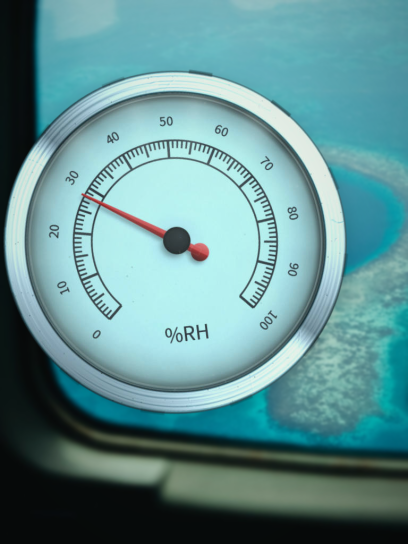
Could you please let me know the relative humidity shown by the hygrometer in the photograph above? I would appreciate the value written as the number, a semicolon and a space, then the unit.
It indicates 28; %
